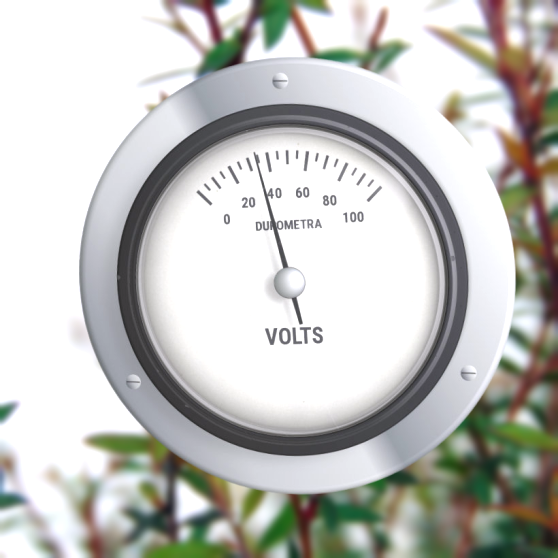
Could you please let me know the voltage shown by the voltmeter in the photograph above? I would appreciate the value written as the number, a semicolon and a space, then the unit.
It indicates 35; V
